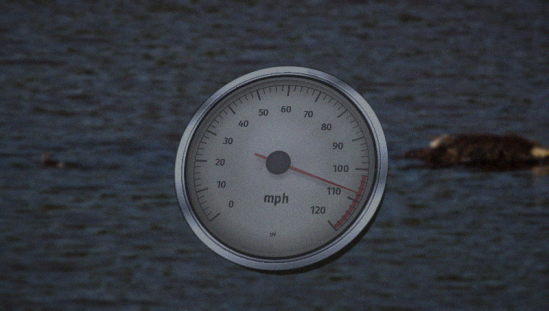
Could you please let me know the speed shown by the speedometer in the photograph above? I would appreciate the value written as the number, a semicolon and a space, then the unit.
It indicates 108; mph
